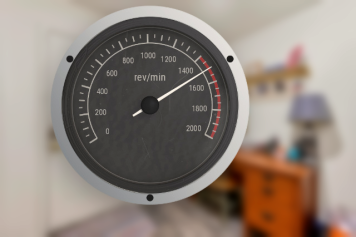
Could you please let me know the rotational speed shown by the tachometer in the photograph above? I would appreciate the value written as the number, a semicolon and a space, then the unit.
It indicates 1500; rpm
